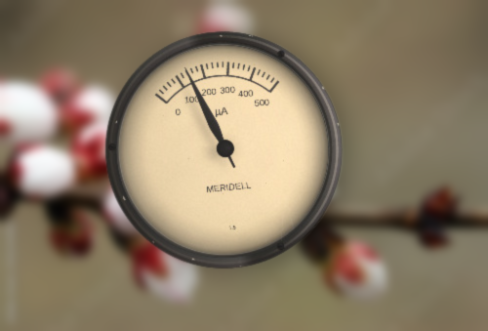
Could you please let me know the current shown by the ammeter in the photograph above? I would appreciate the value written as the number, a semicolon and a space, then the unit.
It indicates 140; µA
